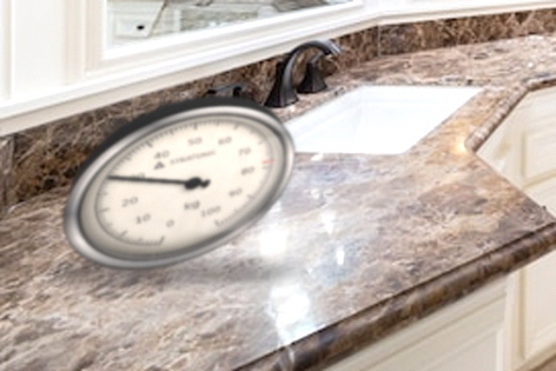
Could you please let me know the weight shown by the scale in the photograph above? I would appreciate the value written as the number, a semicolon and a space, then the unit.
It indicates 30; kg
